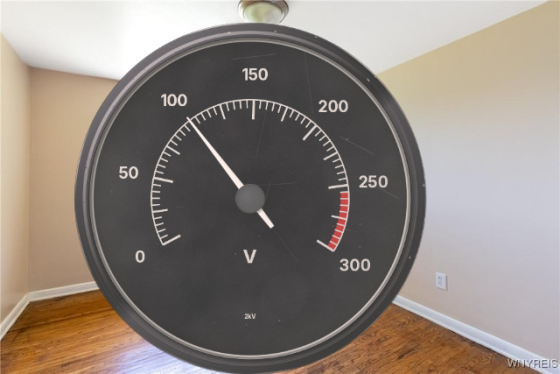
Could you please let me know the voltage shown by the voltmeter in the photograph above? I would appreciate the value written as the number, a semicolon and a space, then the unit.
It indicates 100; V
